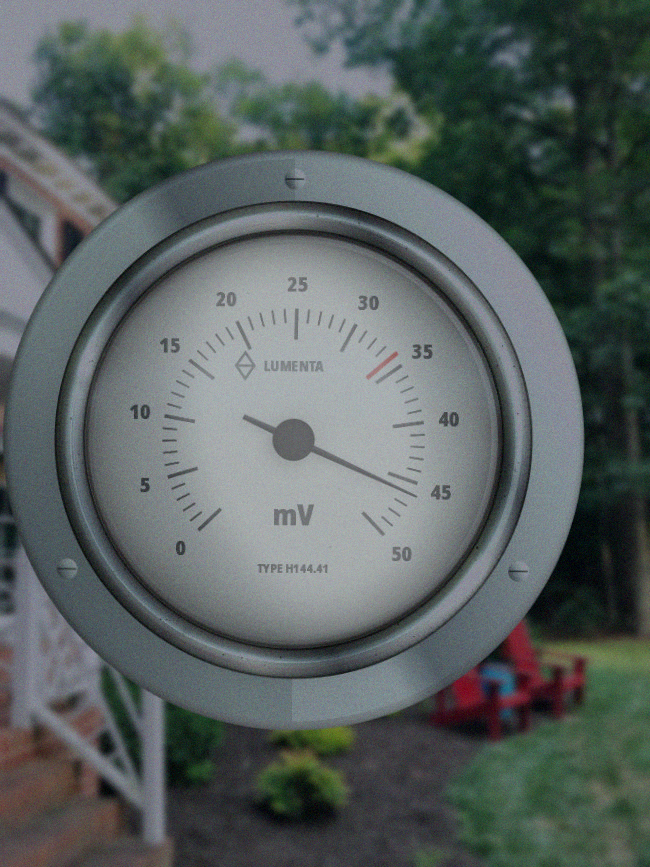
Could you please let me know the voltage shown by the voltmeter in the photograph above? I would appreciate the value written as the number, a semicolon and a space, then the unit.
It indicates 46; mV
